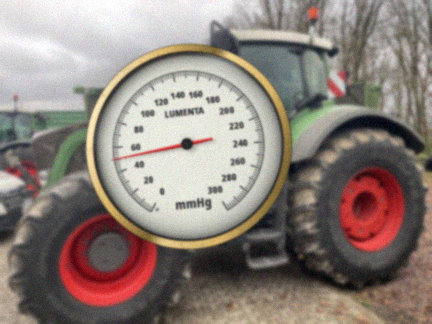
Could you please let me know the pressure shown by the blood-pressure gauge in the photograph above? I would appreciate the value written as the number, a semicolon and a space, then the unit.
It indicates 50; mmHg
